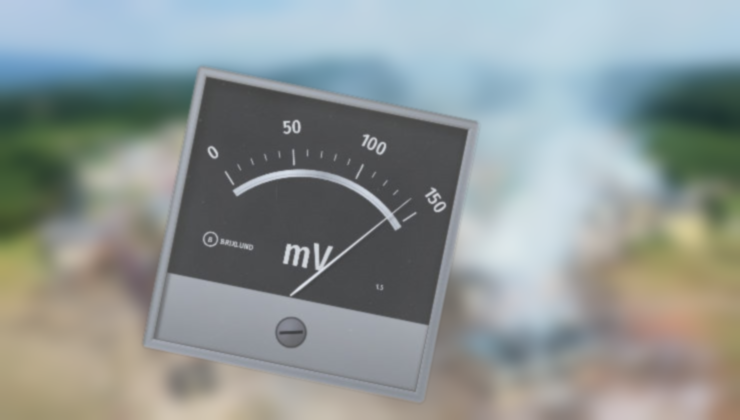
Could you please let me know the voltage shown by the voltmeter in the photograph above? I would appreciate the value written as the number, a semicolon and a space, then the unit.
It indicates 140; mV
